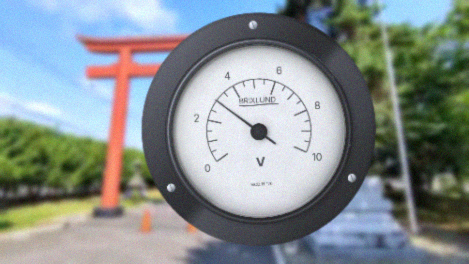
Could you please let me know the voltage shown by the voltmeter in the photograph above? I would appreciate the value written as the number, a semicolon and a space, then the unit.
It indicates 3; V
